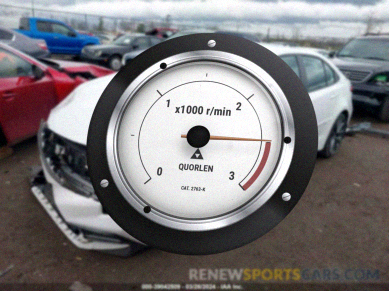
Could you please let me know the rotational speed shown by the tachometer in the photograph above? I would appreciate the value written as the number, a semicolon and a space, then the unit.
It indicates 2500; rpm
